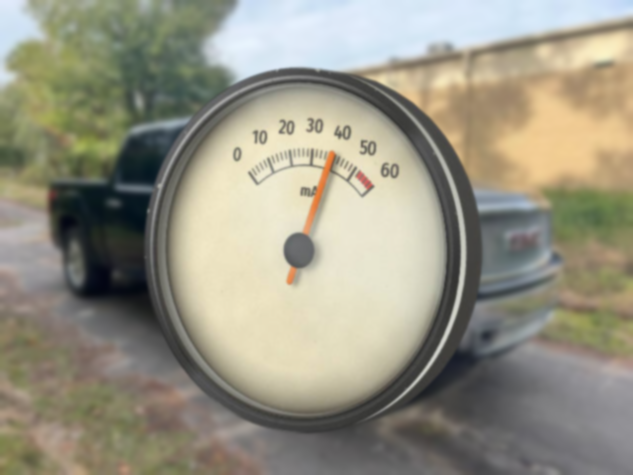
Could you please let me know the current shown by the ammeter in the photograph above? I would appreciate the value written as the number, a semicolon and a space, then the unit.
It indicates 40; mA
